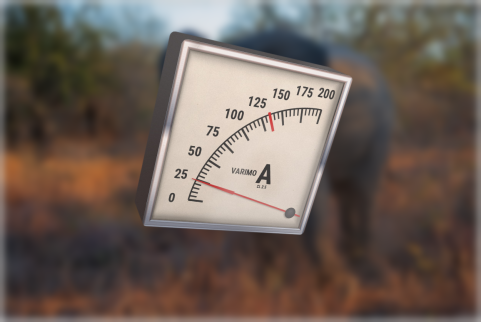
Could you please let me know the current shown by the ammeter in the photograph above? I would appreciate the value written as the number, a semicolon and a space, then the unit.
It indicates 25; A
